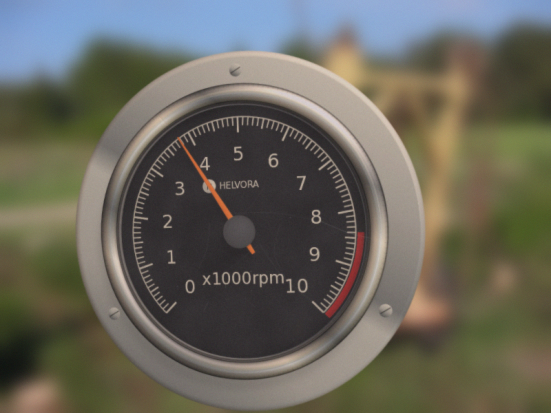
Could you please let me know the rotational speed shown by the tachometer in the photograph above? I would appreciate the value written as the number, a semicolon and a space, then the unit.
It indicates 3800; rpm
